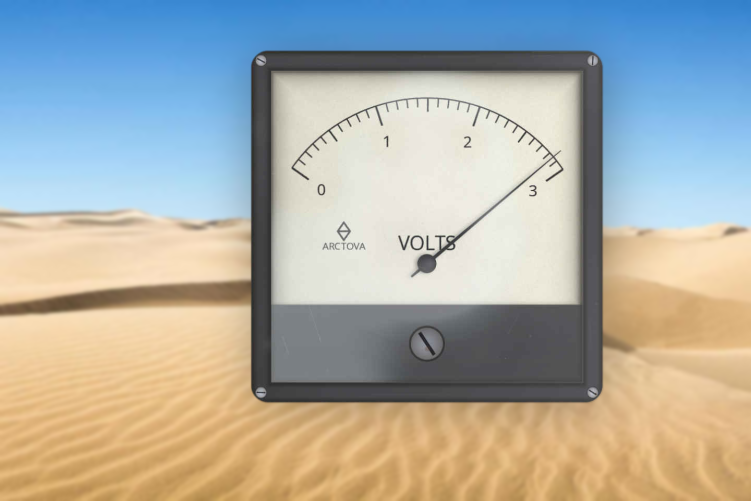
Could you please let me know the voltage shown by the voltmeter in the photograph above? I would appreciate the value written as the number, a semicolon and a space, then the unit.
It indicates 2.85; V
